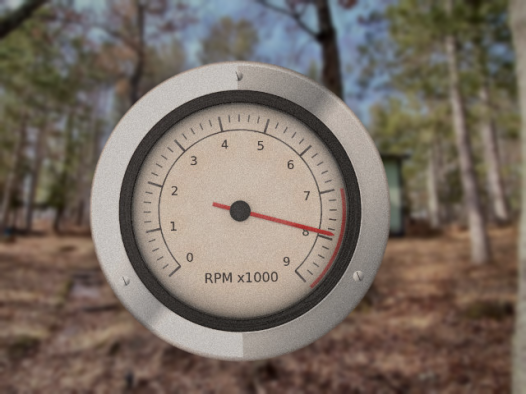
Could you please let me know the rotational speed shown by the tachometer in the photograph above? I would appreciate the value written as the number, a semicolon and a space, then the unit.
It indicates 7900; rpm
